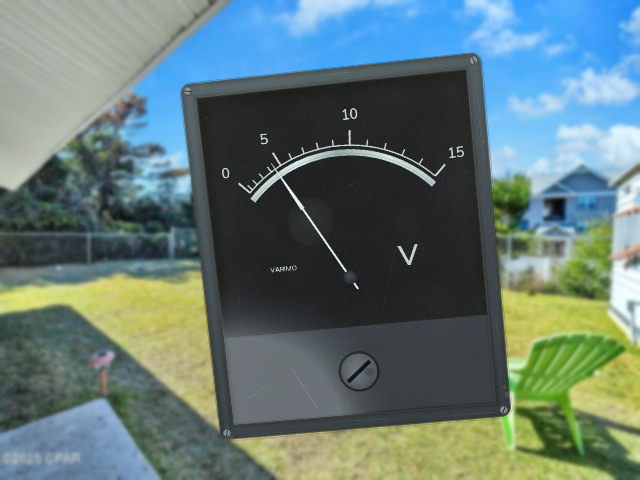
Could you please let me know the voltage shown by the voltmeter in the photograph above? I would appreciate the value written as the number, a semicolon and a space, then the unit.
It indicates 4.5; V
